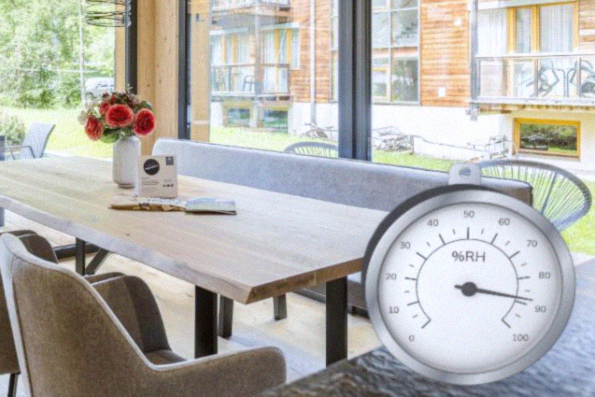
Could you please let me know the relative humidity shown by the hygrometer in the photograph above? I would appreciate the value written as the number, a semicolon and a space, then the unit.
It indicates 87.5; %
